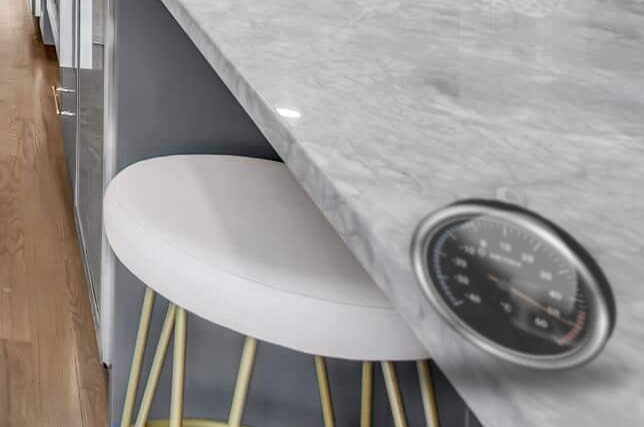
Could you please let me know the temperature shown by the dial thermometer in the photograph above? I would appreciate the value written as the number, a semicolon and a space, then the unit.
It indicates 50; °C
